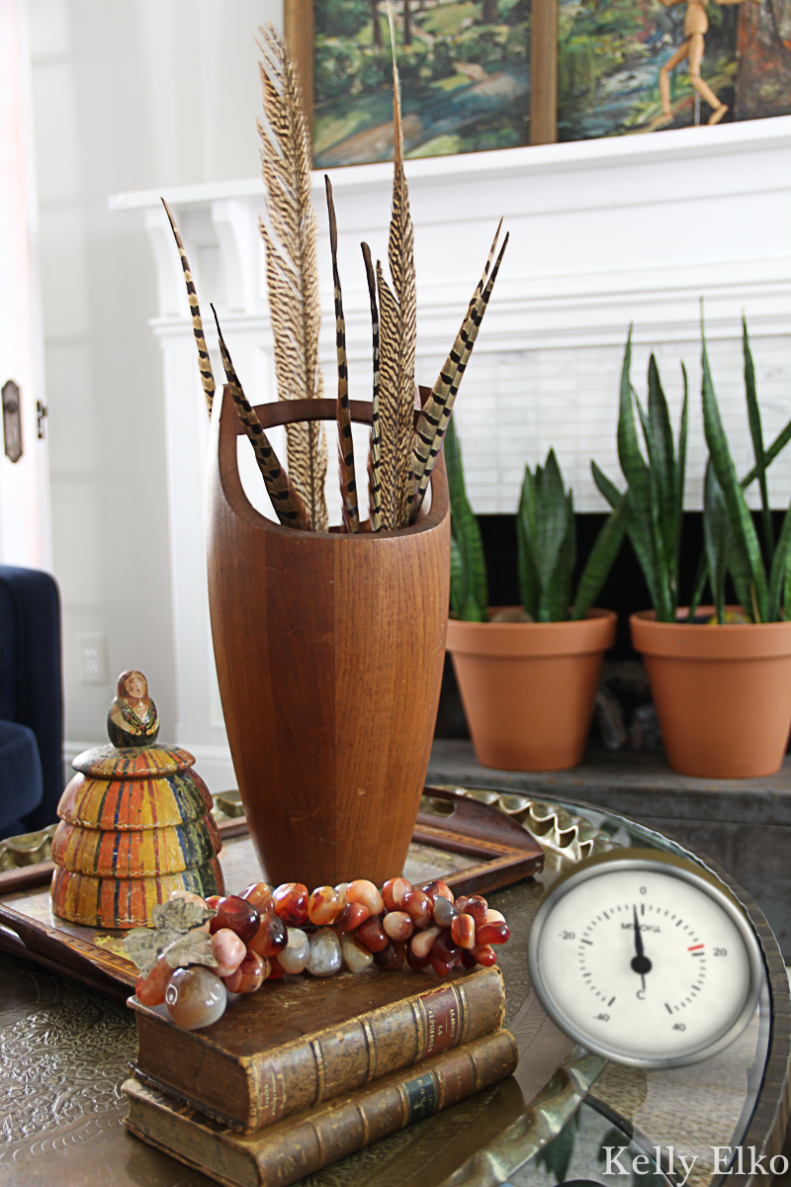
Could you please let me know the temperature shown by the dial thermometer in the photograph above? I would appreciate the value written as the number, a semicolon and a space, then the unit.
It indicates -2; °C
